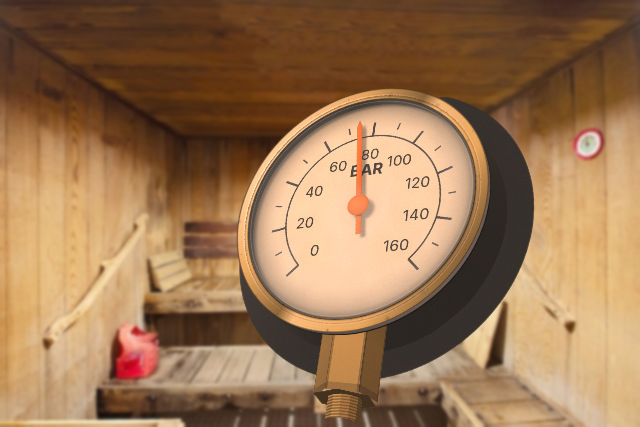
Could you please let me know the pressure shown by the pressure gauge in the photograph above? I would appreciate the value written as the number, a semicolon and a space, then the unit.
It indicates 75; bar
